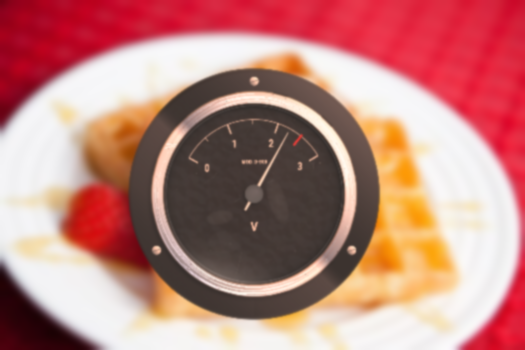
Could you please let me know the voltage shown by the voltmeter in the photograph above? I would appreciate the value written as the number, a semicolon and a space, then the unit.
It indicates 2.25; V
